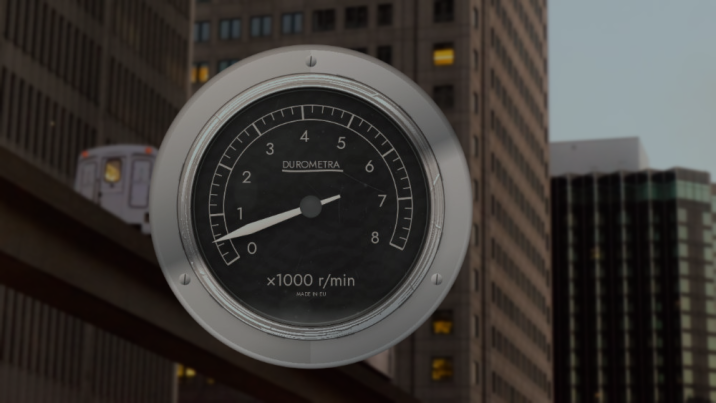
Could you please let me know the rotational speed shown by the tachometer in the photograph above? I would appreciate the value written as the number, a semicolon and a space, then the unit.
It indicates 500; rpm
